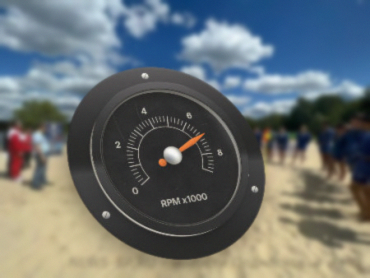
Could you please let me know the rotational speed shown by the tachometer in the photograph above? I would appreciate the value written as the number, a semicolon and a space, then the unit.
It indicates 7000; rpm
